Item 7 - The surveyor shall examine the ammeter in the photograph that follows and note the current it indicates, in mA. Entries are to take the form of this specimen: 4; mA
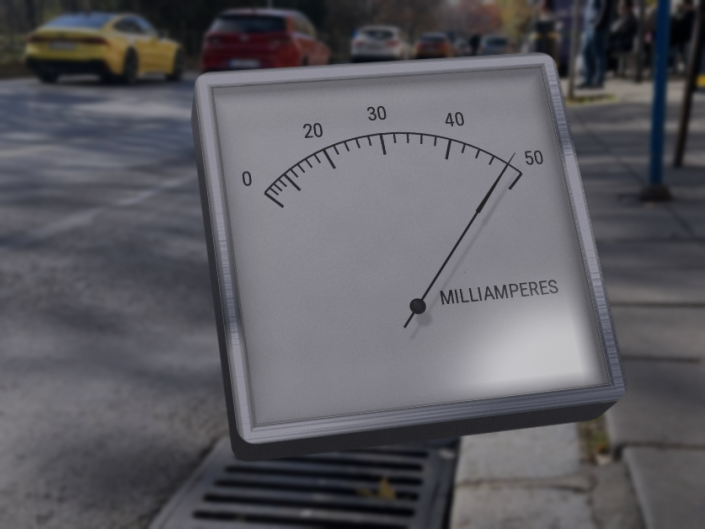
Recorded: 48; mA
